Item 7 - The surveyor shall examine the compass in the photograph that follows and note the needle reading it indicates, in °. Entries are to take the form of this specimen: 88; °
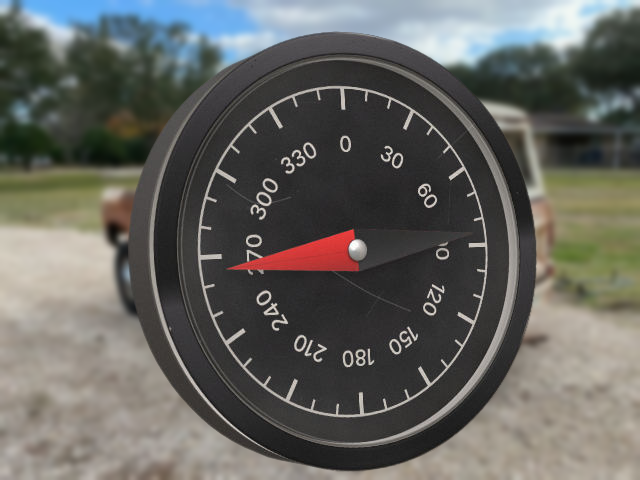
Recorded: 265; °
